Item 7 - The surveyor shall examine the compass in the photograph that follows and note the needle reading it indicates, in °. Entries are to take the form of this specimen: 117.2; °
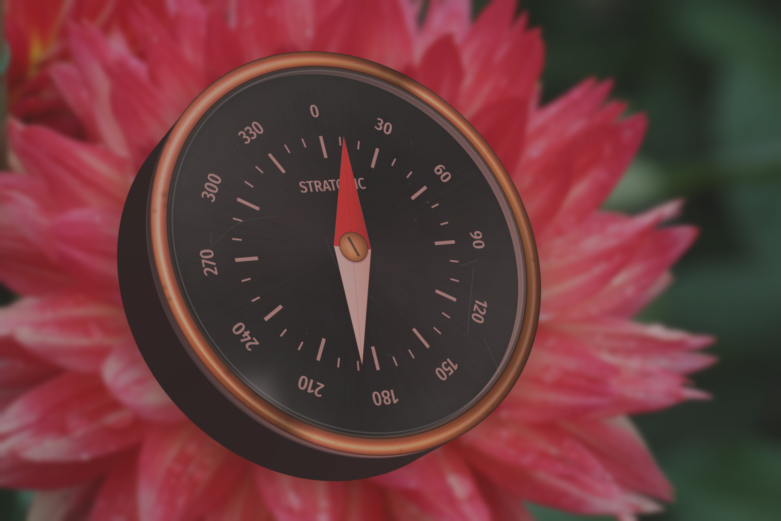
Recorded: 10; °
